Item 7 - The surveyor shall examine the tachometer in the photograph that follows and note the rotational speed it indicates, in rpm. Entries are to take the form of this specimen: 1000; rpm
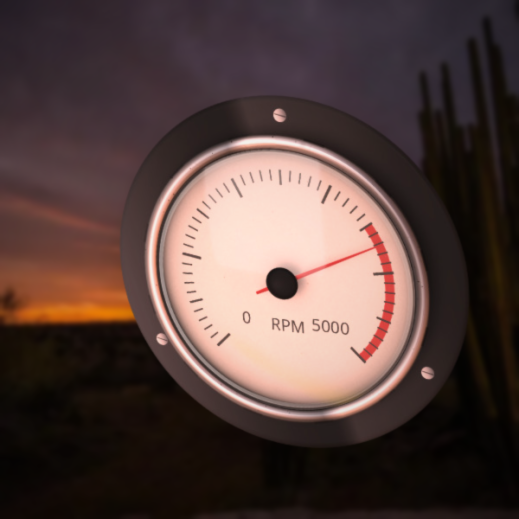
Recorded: 3700; rpm
